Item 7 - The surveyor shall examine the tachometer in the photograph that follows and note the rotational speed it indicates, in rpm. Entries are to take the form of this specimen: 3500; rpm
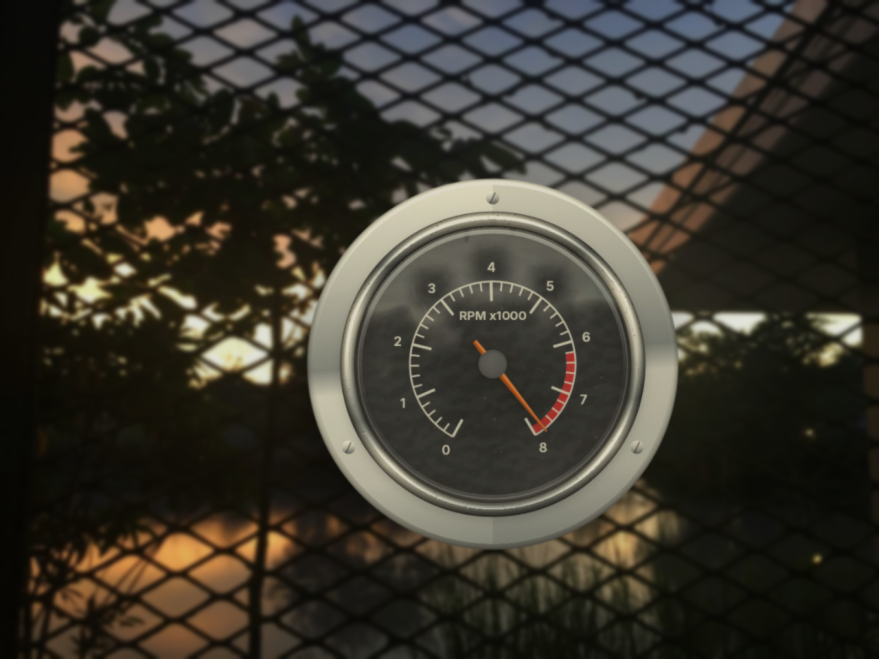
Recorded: 7800; rpm
